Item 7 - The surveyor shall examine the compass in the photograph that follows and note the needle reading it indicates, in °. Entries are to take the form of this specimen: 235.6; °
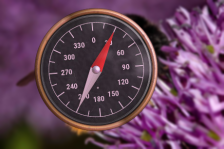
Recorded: 30; °
